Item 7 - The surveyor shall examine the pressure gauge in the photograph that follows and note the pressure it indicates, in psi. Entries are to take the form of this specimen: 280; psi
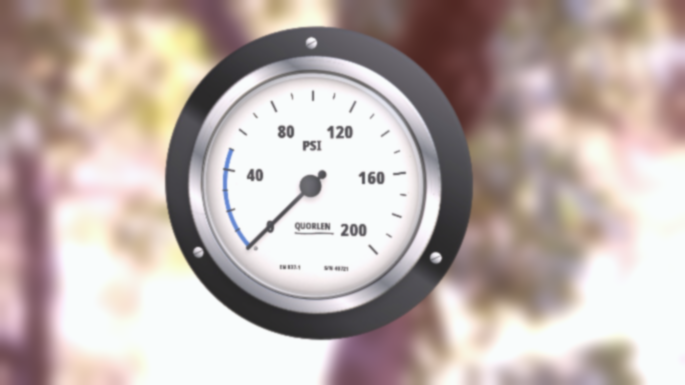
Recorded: 0; psi
